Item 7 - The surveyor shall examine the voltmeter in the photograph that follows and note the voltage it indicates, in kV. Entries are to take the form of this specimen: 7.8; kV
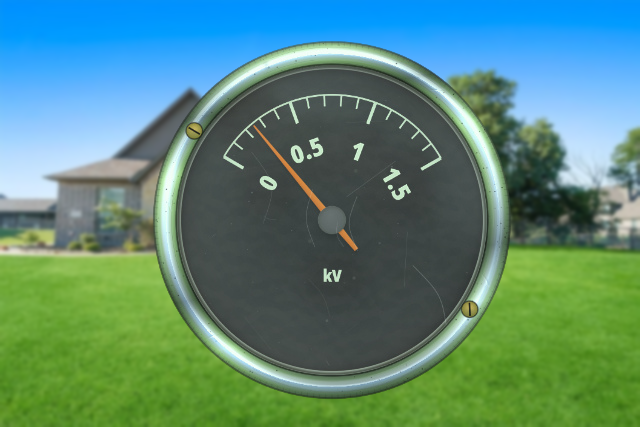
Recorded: 0.25; kV
